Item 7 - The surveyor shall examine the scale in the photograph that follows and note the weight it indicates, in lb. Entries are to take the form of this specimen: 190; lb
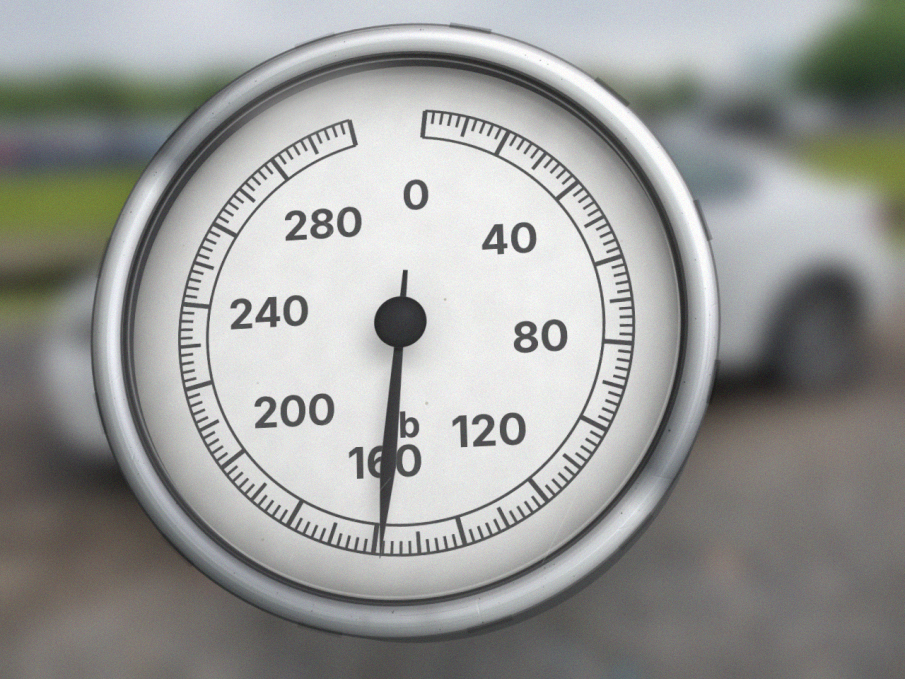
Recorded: 158; lb
